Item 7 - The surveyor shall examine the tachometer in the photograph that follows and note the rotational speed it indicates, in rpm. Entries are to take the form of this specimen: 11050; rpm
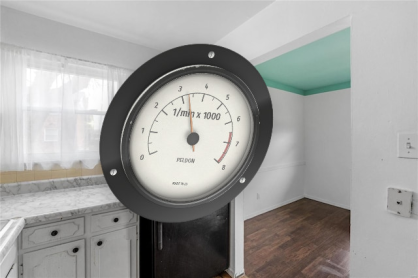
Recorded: 3250; rpm
